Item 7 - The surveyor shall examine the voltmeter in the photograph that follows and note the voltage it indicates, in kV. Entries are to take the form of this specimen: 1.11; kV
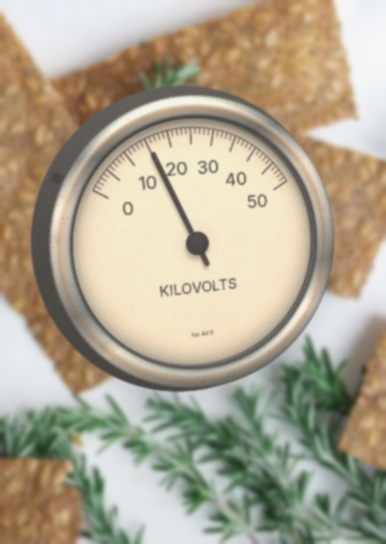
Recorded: 15; kV
